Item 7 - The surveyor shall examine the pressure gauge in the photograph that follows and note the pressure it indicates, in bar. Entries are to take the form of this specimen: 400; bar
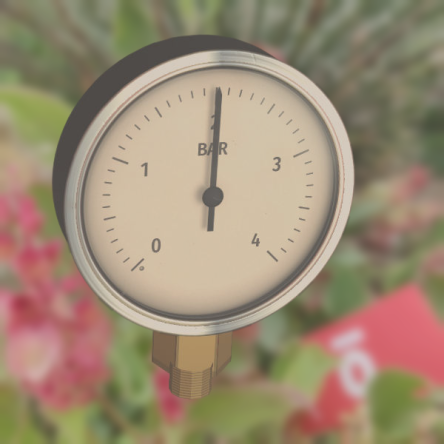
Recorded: 2; bar
